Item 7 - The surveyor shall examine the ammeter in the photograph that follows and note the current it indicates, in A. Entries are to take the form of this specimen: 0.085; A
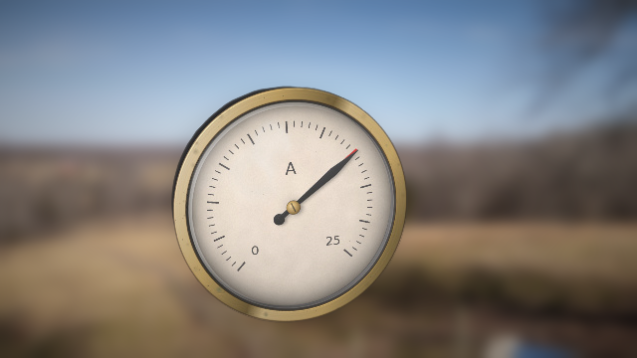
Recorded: 17.5; A
